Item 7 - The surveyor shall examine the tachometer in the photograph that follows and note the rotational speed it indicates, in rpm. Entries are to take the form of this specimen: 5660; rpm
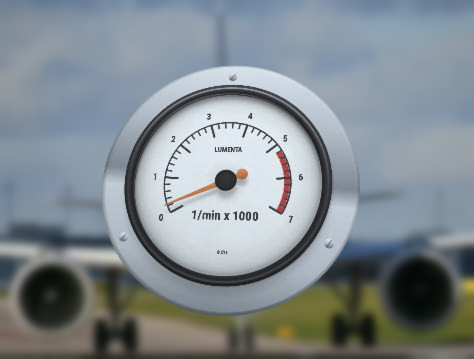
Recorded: 200; rpm
